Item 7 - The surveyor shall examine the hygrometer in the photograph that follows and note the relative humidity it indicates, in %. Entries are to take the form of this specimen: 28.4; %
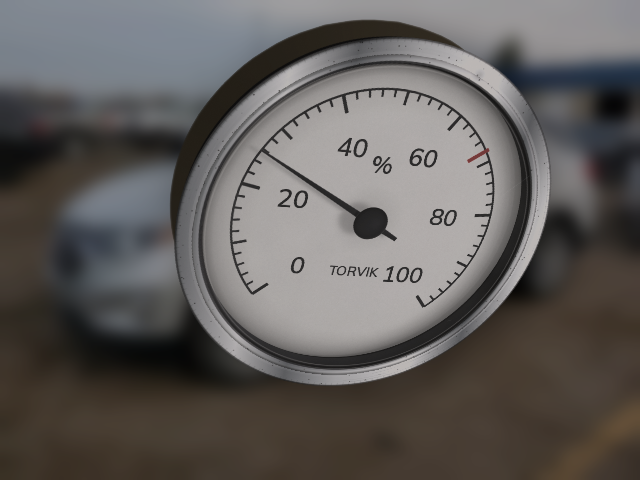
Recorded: 26; %
